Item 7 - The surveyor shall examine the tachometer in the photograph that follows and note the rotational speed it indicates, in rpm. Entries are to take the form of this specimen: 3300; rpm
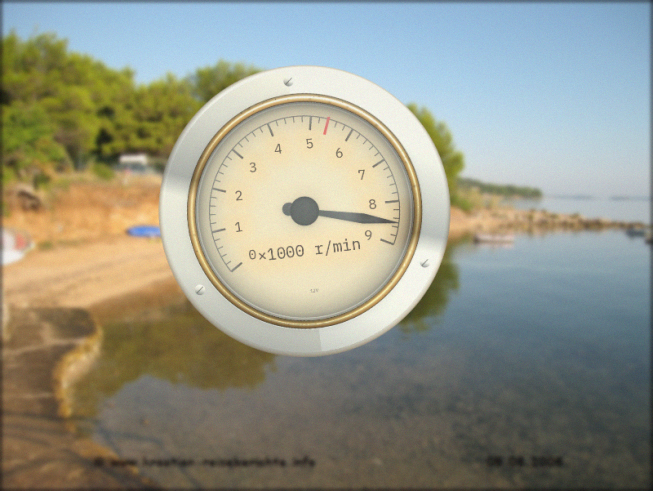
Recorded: 8500; rpm
